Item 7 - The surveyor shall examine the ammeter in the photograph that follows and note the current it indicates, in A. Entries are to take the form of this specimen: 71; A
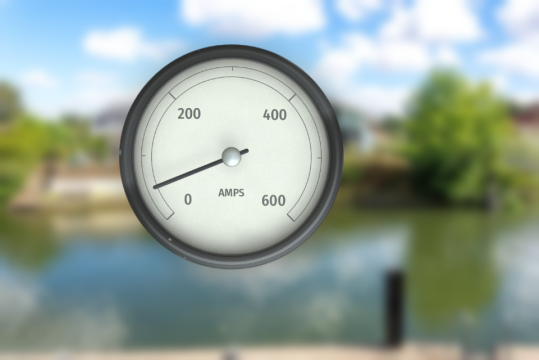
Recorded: 50; A
